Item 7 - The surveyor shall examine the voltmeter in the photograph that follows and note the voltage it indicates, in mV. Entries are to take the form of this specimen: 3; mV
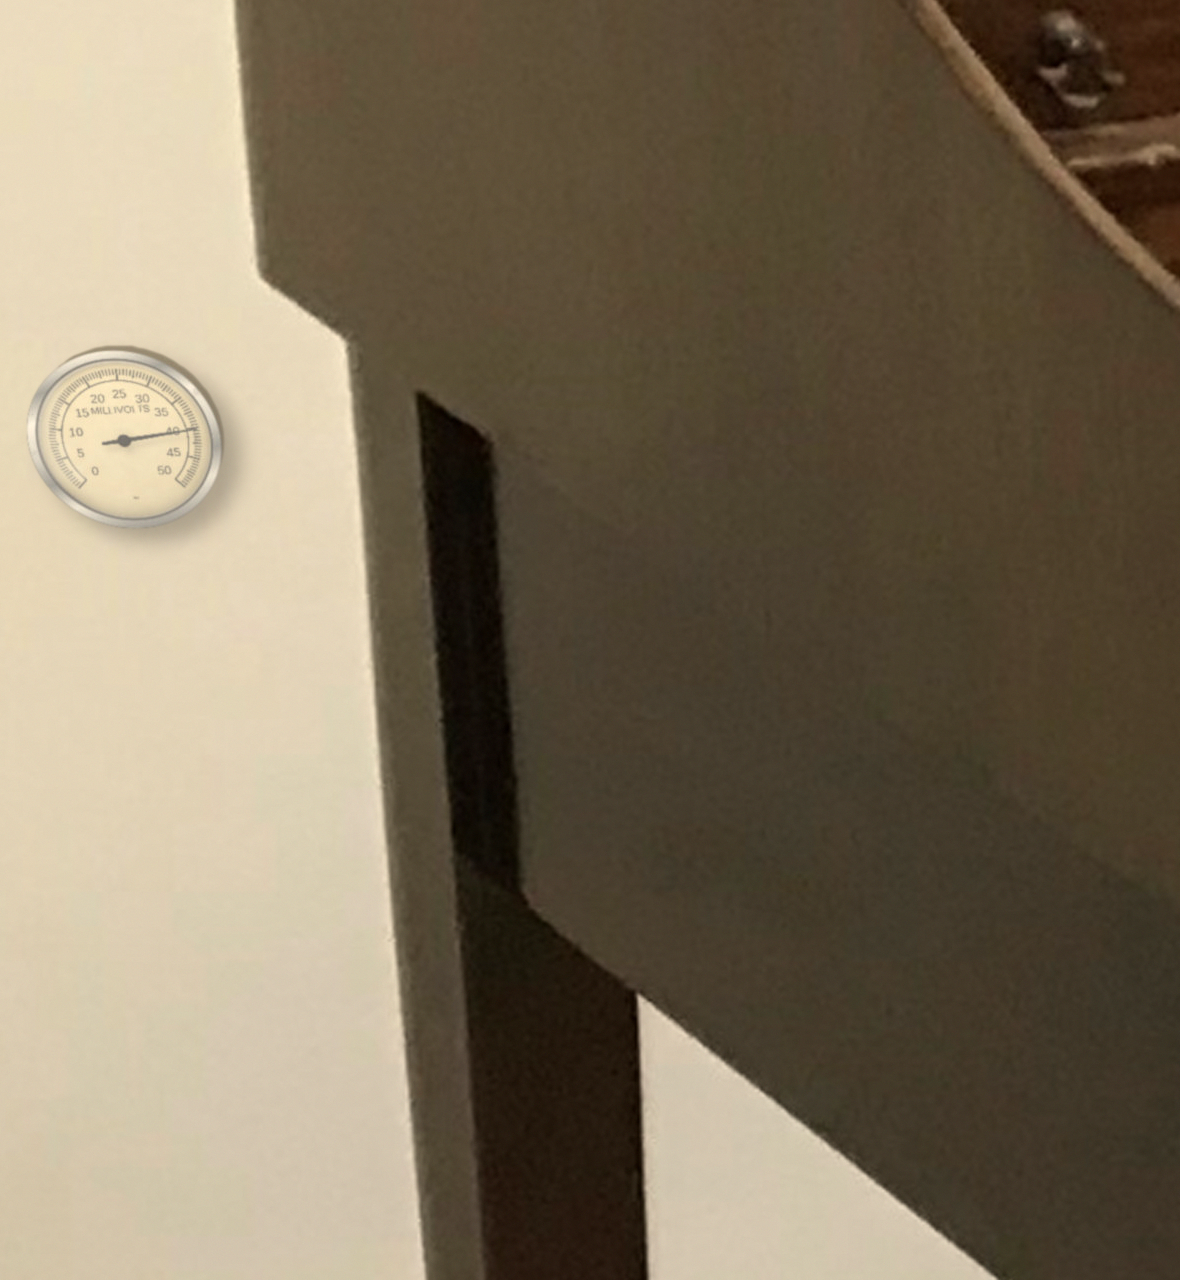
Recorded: 40; mV
